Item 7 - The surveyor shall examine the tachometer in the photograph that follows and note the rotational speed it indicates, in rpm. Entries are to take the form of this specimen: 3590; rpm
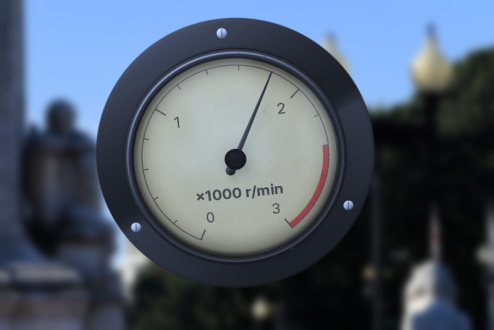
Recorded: 1800; rpm
